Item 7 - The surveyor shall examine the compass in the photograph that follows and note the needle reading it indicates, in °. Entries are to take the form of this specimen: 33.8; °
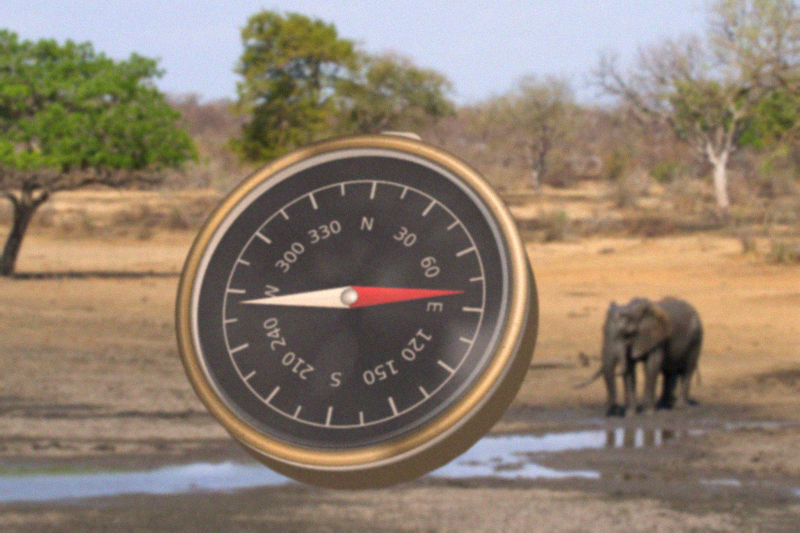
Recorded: 82.5; °
